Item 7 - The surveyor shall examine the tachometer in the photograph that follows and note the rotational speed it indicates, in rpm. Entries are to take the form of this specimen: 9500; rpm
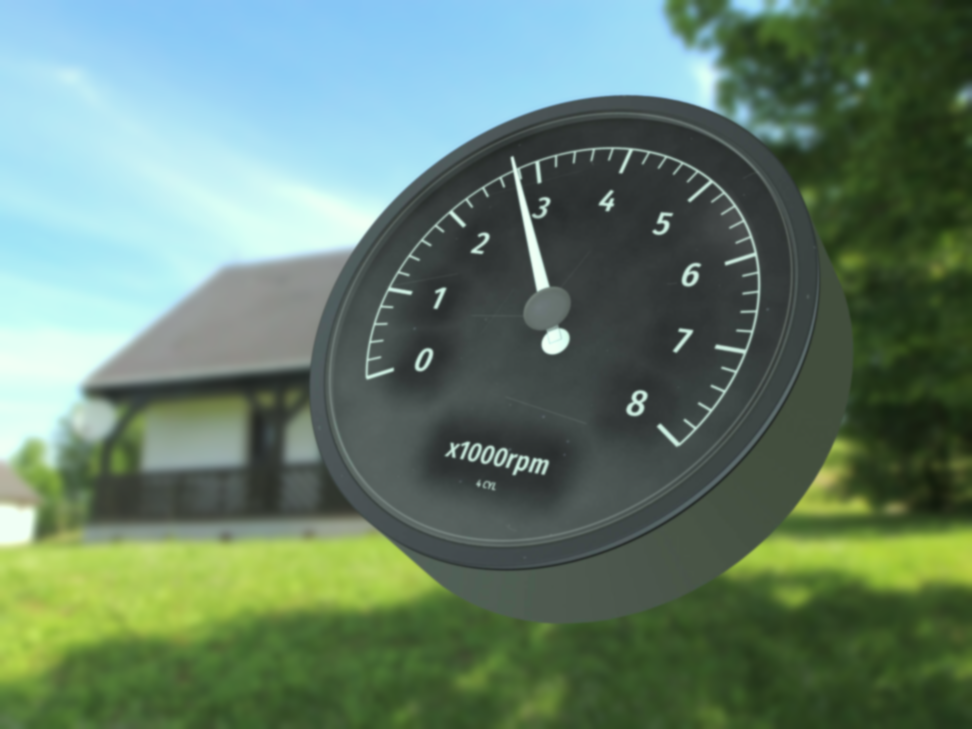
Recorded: 2800; rpm
